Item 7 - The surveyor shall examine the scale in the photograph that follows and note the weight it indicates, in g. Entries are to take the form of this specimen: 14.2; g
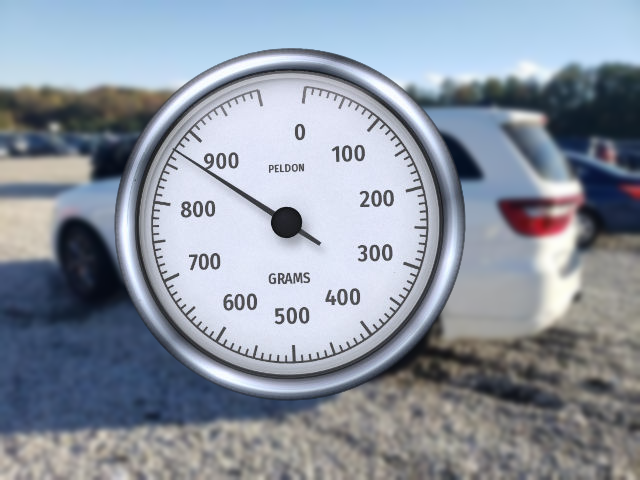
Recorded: 870; g
